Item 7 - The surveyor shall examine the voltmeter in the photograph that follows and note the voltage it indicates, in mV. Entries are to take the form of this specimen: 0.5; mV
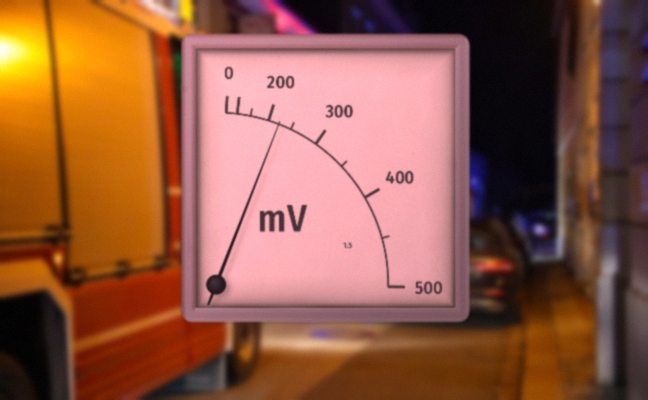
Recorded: 225; mV
